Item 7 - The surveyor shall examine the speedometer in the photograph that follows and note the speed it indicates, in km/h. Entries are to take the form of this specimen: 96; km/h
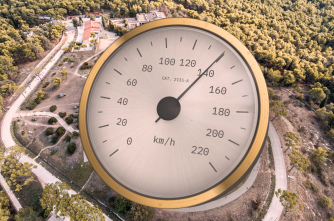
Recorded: 140; km/h
